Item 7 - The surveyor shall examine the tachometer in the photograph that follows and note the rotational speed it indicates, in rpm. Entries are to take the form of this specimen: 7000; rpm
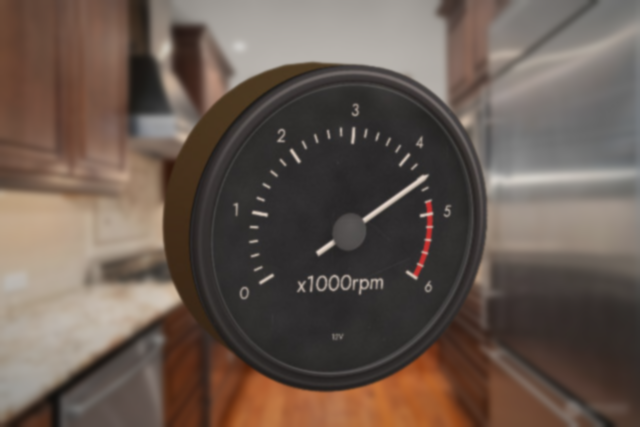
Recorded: 4400; rpm
